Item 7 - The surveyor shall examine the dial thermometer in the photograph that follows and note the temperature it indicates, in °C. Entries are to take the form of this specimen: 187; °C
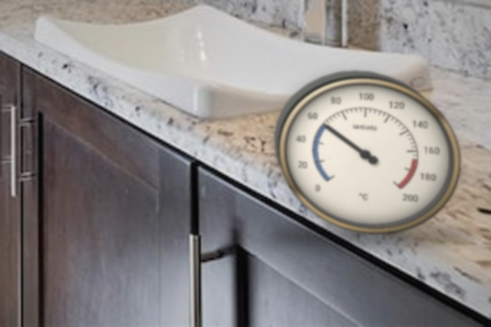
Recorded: 60; °C
